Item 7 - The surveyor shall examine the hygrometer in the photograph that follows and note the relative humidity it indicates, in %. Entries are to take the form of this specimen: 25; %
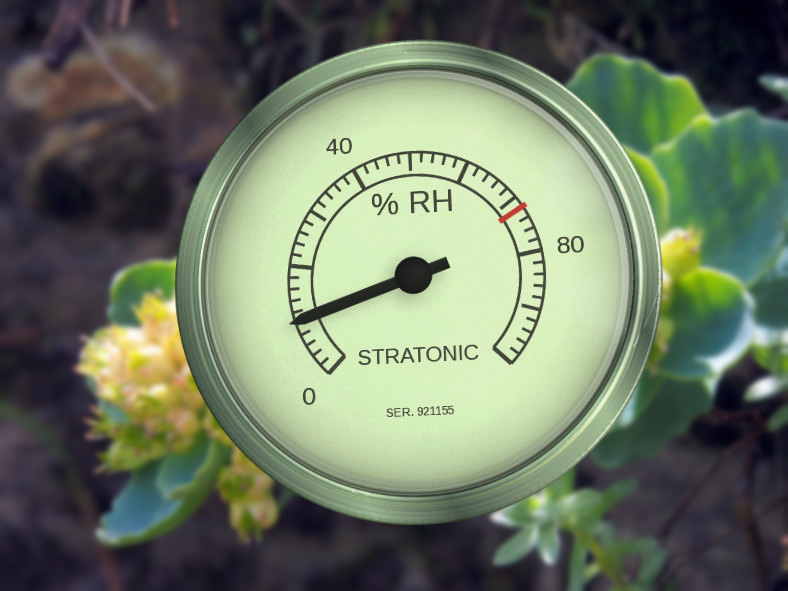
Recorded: 10; %
